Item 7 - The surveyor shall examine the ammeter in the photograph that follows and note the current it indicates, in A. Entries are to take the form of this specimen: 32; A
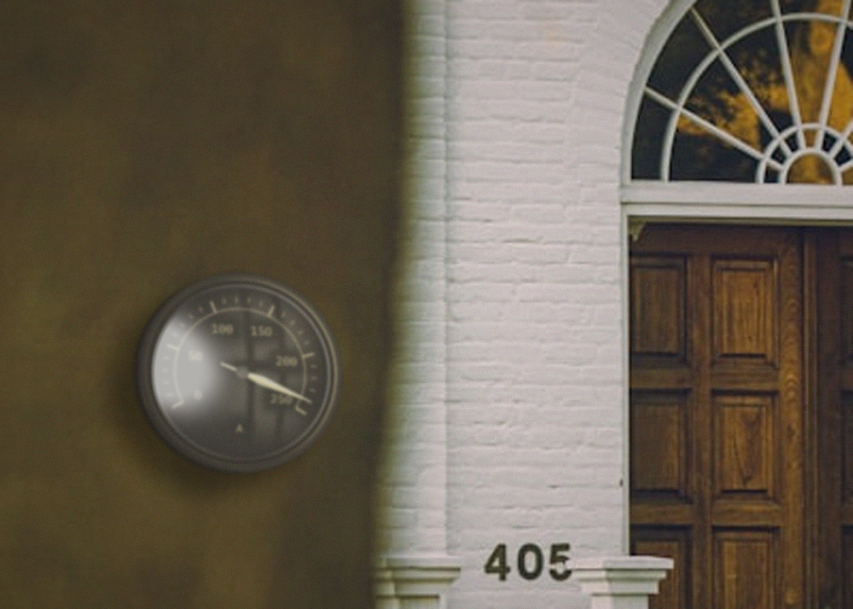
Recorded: 240; A
